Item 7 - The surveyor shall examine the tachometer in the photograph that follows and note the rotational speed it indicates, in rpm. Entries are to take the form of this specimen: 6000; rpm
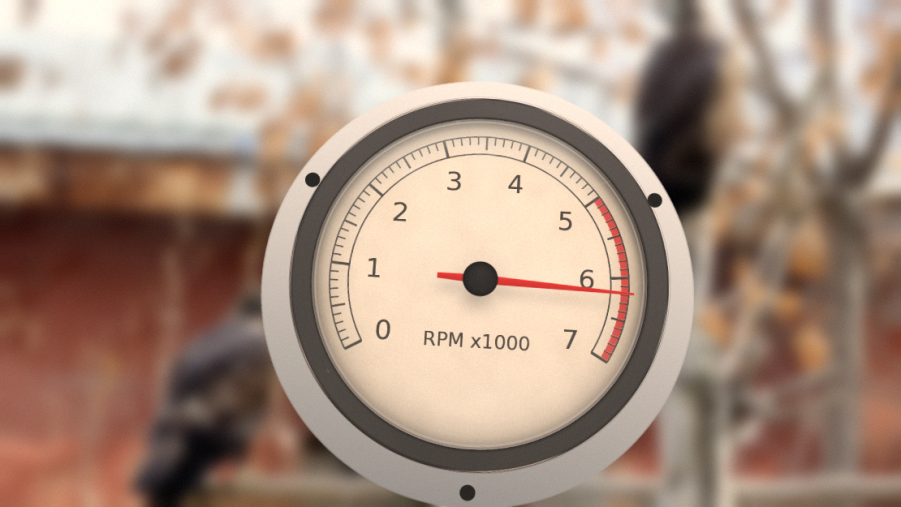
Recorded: 6200; rpm
